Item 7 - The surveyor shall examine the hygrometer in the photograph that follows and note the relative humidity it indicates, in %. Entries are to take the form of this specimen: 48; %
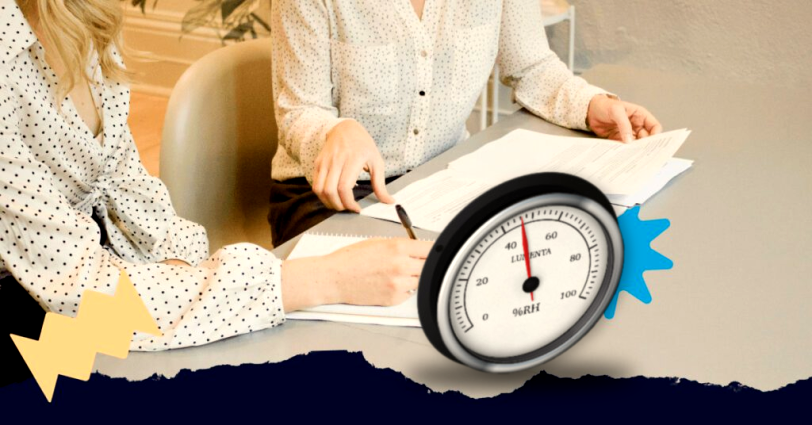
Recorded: 46; %
